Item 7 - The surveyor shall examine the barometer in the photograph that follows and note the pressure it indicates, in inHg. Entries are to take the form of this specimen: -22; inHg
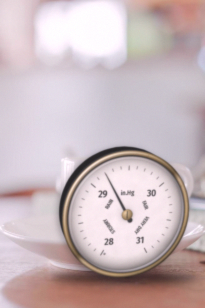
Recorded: 29.2; inHg
